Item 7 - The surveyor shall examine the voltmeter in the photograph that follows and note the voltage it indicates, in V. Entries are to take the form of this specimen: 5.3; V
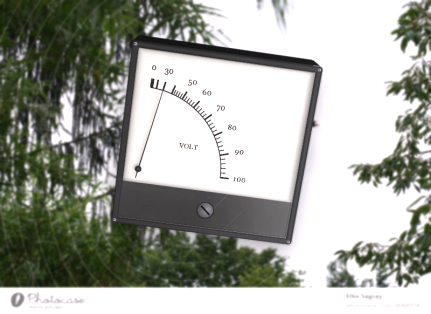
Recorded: 30; V
